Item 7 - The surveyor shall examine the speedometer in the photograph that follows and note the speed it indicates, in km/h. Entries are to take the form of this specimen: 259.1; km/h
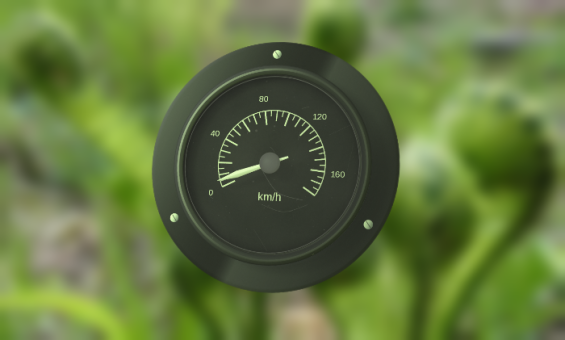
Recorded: 5; km/h
